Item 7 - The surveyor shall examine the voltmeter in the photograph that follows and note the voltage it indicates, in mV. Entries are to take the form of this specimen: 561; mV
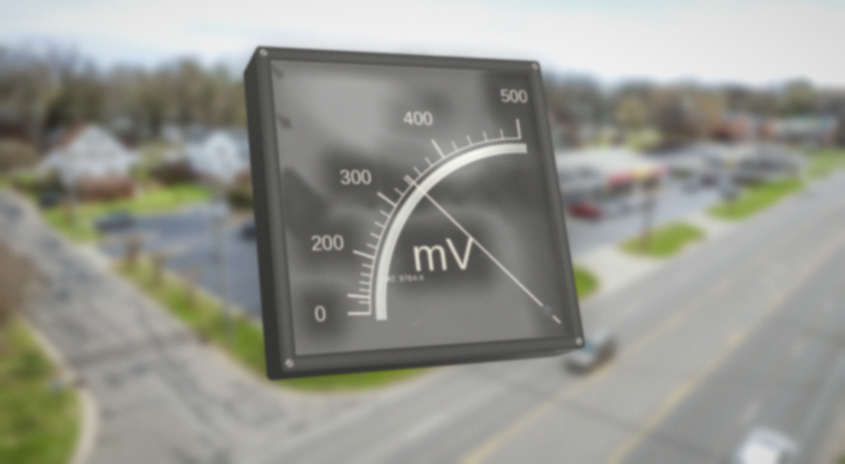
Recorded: 340; mV
